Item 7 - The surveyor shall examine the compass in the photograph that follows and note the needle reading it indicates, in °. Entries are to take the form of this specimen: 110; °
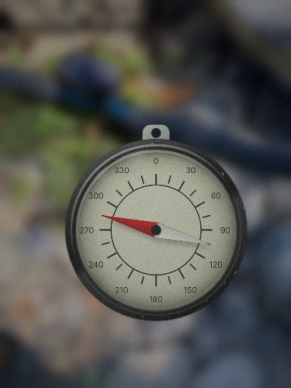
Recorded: 285; °
